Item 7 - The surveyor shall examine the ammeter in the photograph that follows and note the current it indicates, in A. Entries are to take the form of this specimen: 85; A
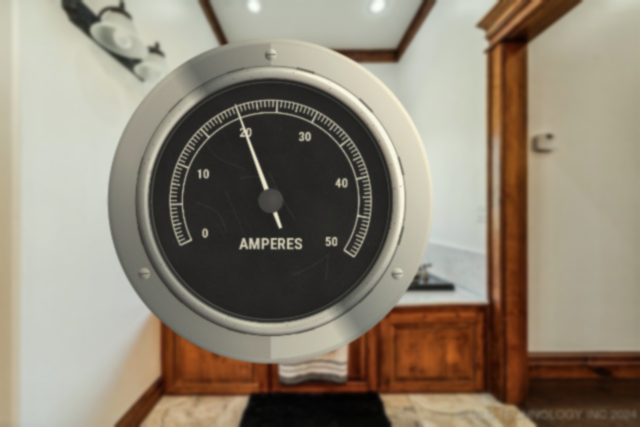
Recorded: 20; A
